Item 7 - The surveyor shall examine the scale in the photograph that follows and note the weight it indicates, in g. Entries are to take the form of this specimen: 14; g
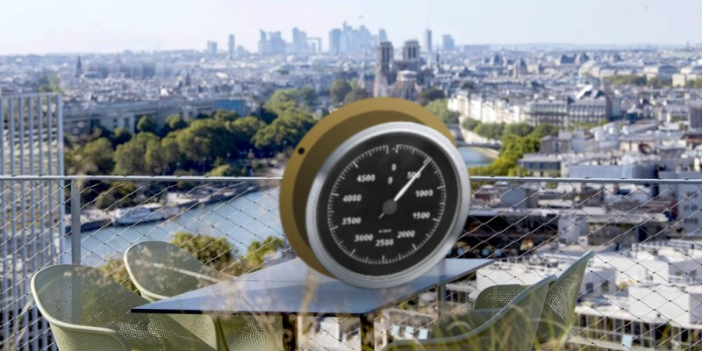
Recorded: 500; g
